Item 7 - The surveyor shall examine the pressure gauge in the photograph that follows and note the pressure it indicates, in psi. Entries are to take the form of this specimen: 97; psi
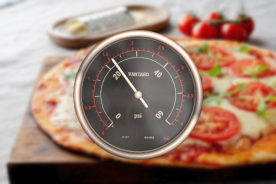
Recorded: 22.5; psi
